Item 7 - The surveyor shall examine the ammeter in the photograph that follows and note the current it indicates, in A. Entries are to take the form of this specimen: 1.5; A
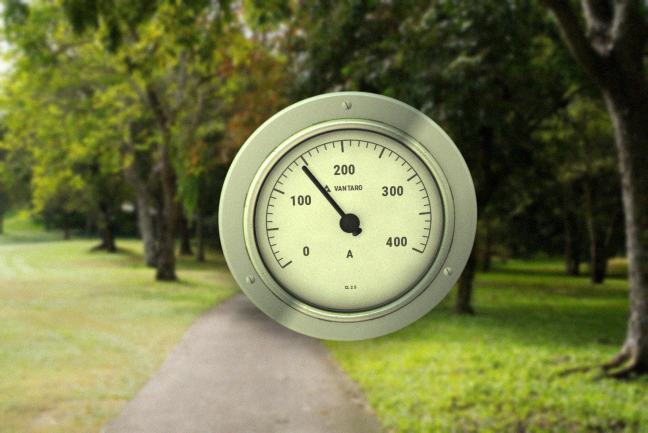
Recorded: 145; A
